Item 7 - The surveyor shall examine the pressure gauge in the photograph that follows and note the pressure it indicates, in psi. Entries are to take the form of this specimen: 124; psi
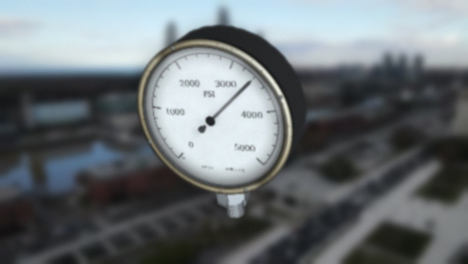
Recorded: 3400; psi
